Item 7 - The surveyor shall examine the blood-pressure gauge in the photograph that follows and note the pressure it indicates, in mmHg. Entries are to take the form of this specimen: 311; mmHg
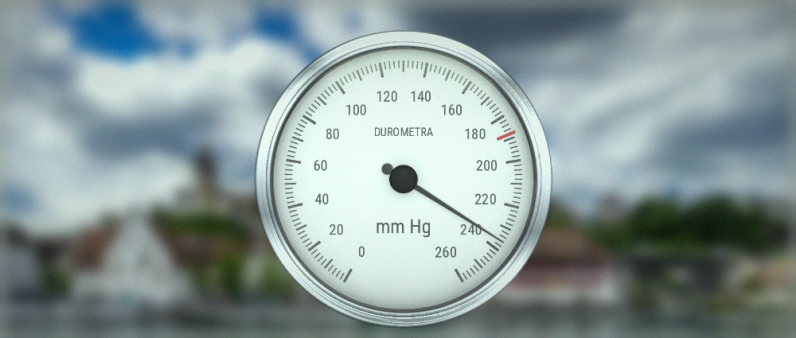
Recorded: 236; mmHg
